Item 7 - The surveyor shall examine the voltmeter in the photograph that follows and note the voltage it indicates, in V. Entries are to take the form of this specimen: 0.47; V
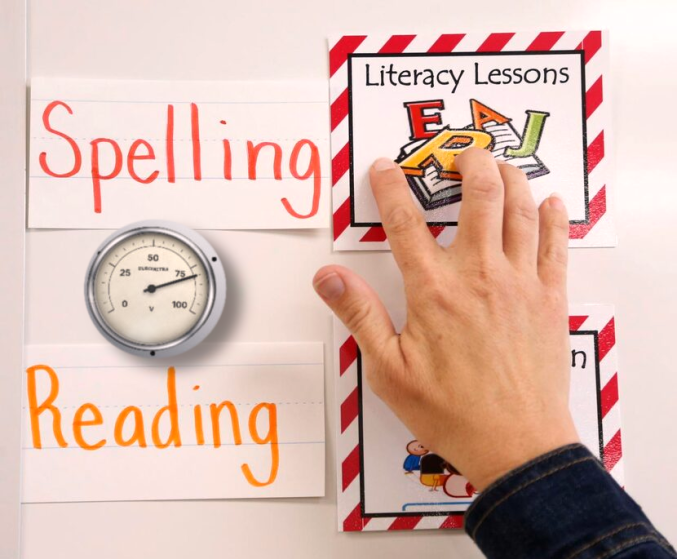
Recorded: 80; V
